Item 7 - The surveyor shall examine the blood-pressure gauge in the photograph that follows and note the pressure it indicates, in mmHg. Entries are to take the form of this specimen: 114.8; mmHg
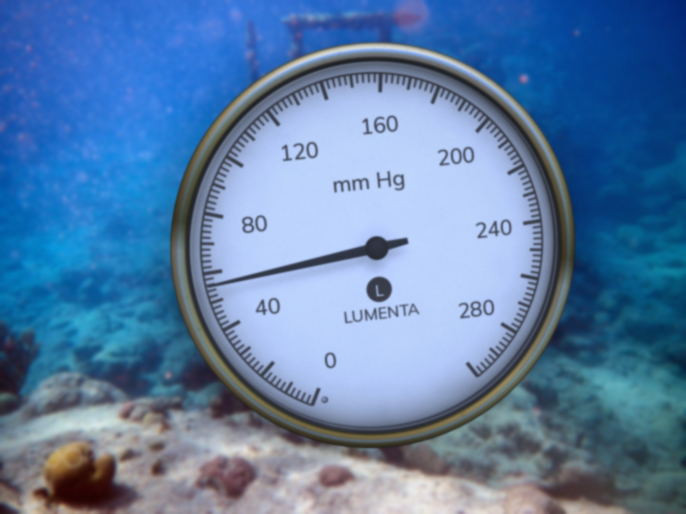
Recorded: 56; mmHg
